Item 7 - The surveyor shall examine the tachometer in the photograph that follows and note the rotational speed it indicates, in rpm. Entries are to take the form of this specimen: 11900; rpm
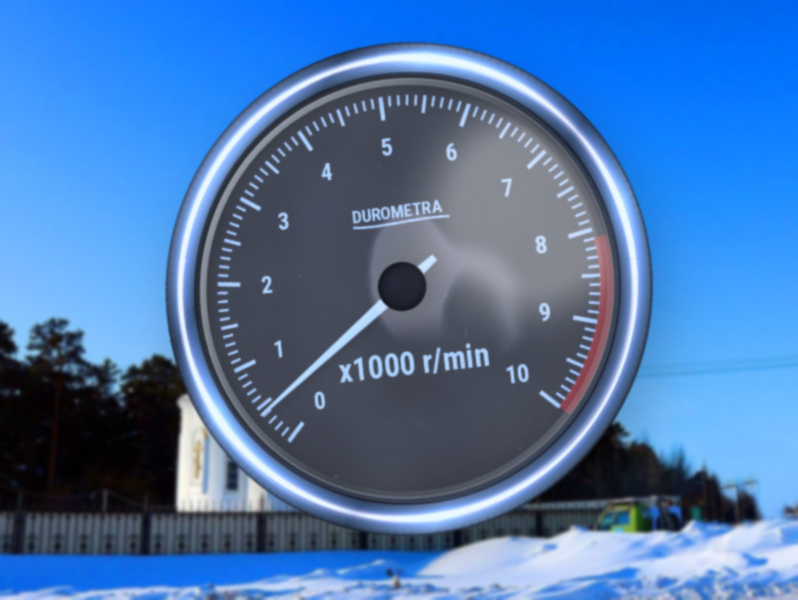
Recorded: 400; rpm
